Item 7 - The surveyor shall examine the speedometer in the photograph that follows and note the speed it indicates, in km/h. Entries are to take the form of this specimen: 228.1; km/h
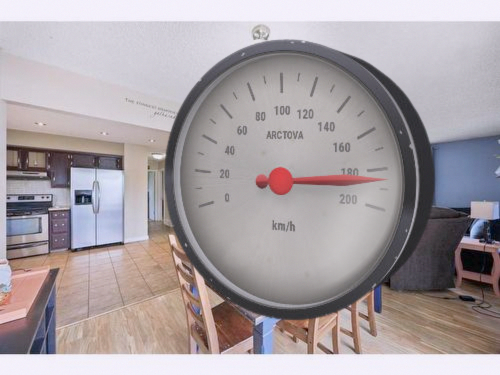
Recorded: 185; km/h
